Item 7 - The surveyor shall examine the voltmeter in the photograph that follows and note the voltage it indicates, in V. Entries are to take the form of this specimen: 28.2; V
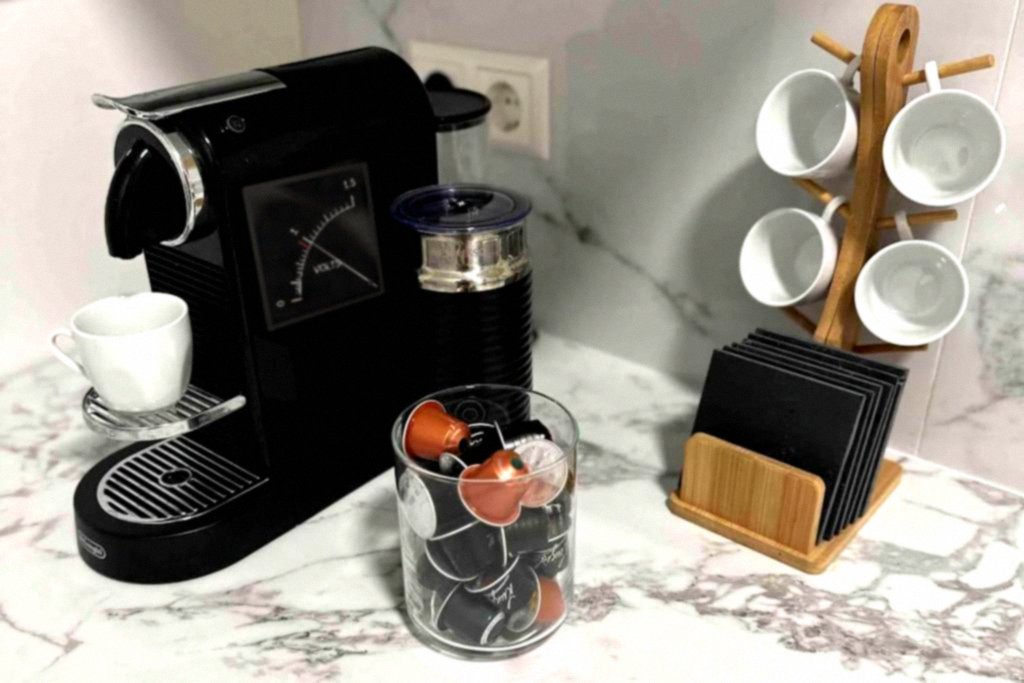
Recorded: 1; V
